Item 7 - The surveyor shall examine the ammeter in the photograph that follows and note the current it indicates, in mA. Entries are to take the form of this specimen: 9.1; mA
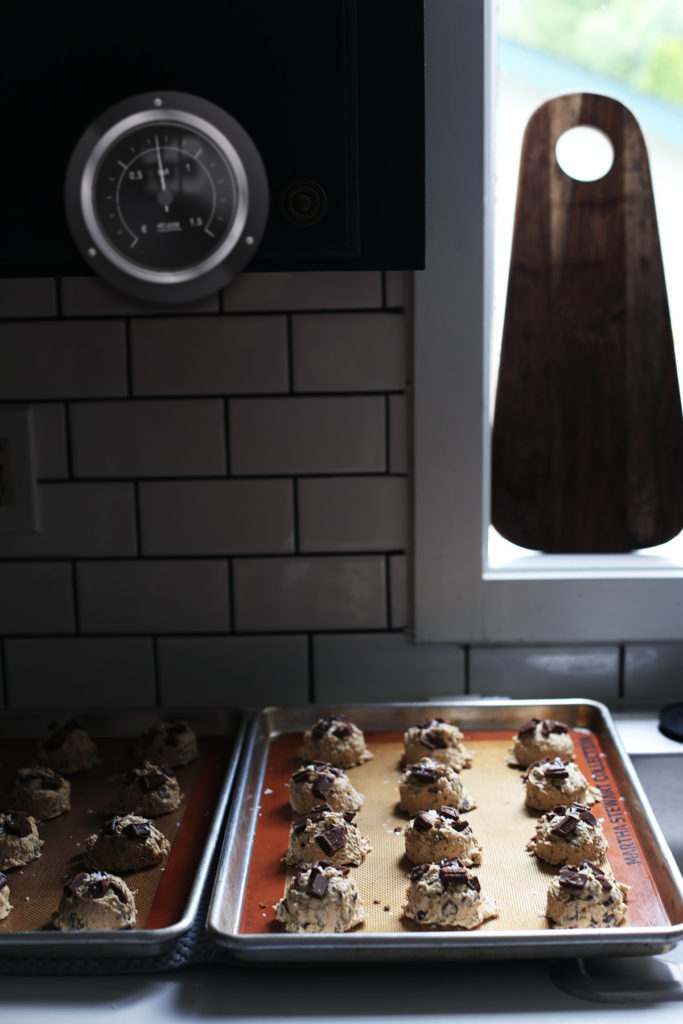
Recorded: 0.75; mA
